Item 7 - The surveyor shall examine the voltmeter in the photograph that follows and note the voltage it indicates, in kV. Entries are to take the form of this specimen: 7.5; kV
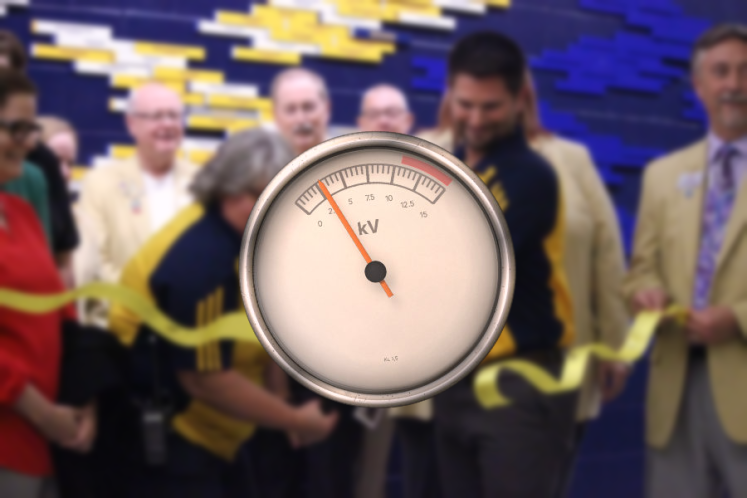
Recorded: 3; kV
